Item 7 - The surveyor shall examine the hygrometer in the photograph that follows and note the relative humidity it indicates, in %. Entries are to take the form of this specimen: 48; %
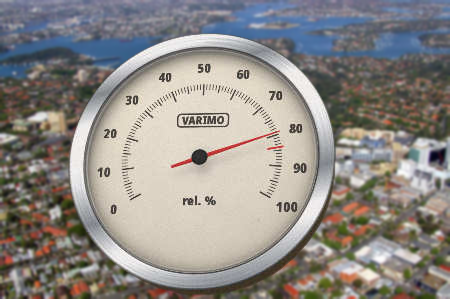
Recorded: 80; %
